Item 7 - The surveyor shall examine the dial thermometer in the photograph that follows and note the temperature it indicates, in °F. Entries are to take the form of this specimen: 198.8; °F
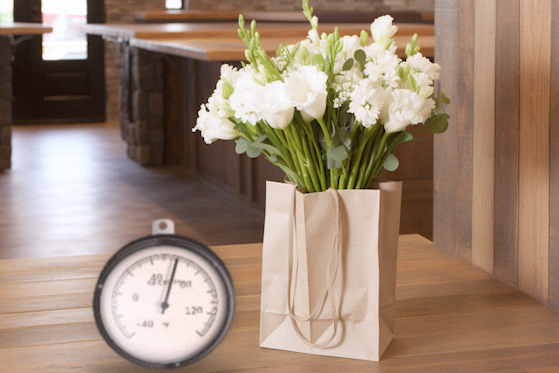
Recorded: 60; °F
